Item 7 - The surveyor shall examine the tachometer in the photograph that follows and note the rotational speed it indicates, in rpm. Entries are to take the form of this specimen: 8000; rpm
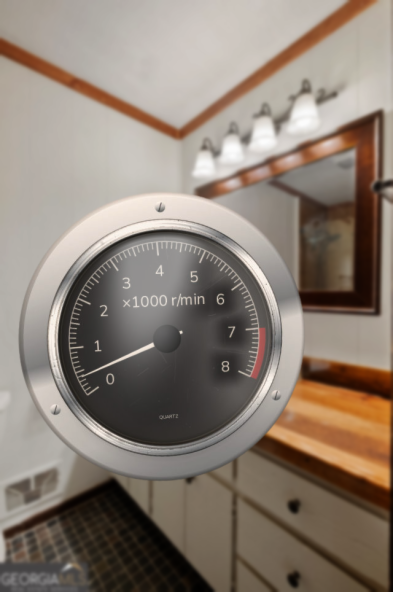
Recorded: 400; rpm
